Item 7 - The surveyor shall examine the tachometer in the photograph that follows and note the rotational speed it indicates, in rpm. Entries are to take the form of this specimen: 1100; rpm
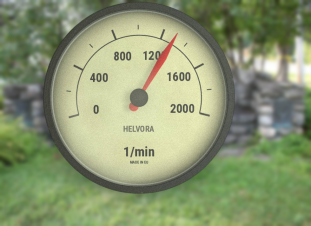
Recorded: 1300; rpm
